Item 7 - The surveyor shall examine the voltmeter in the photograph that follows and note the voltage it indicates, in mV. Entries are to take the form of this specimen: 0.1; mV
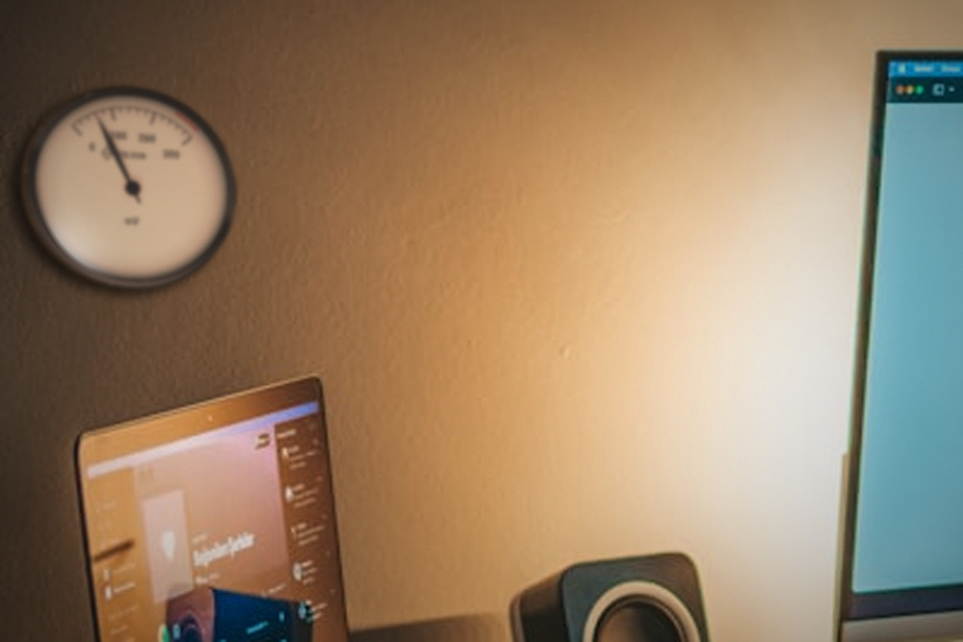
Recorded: 60; mV
